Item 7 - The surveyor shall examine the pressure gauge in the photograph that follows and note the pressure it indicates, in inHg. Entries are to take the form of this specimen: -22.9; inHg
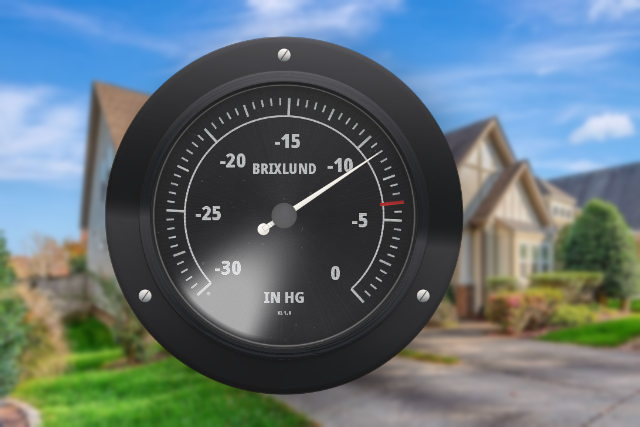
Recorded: -9; inHg
